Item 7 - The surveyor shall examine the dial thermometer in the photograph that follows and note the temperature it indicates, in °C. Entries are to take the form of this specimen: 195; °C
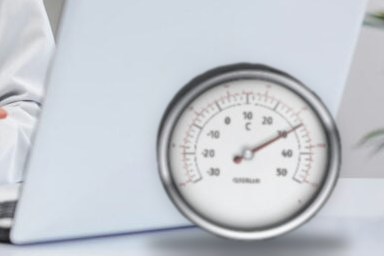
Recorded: 30; °C
